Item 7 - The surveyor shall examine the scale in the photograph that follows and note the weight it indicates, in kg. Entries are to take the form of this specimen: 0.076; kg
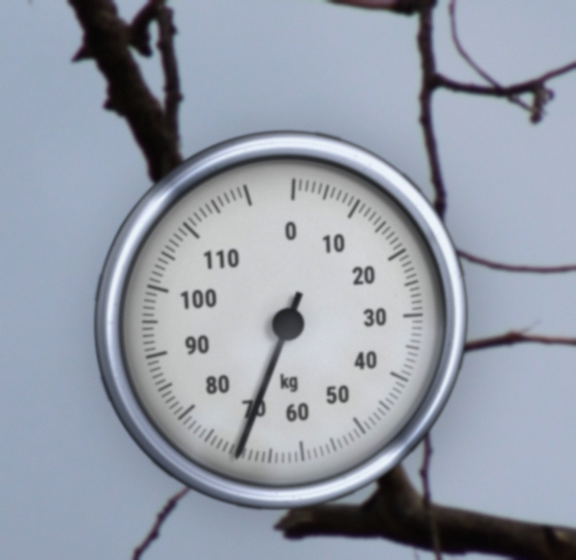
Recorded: 70; kg
